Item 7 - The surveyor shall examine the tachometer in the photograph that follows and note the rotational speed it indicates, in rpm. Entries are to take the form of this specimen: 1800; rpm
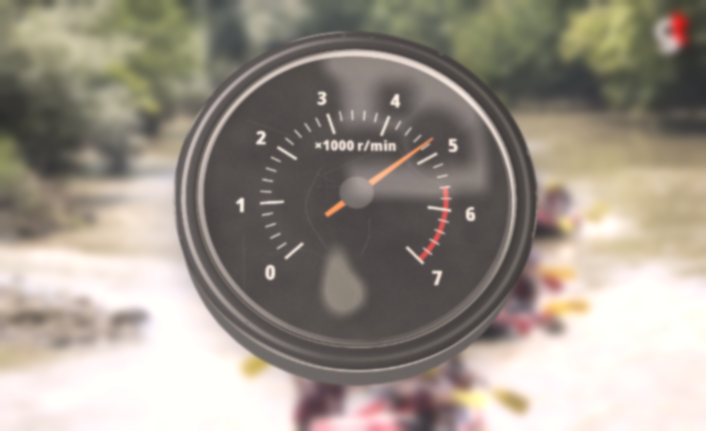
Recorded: 4800; rpm
